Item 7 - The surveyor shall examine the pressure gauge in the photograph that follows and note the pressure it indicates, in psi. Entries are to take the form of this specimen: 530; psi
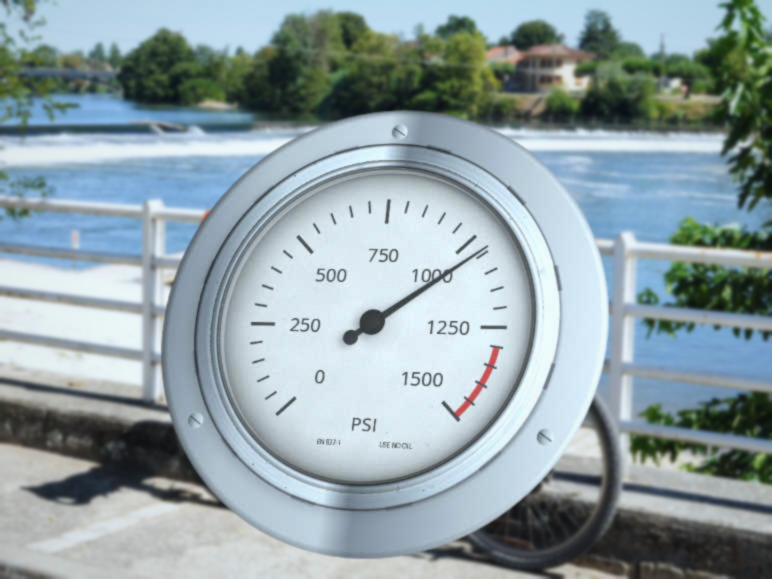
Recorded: 1050; psi
